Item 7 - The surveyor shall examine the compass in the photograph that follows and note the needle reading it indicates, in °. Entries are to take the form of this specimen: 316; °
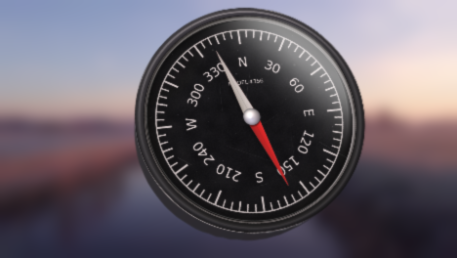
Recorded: 160; °
